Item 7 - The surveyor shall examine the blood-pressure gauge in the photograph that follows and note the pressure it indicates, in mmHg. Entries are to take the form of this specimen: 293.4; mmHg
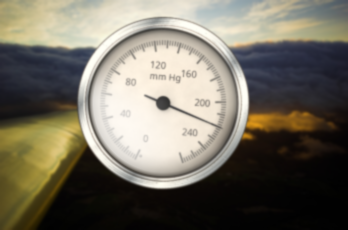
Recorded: 220; mmHg
